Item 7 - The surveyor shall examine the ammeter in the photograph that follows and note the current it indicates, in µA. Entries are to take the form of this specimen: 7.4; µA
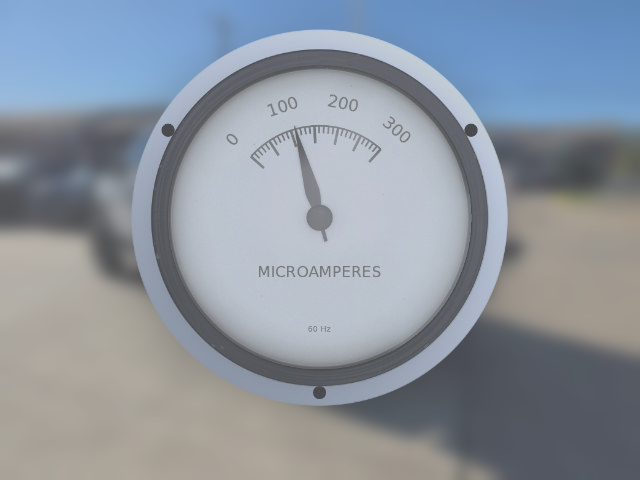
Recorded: 110; µA
